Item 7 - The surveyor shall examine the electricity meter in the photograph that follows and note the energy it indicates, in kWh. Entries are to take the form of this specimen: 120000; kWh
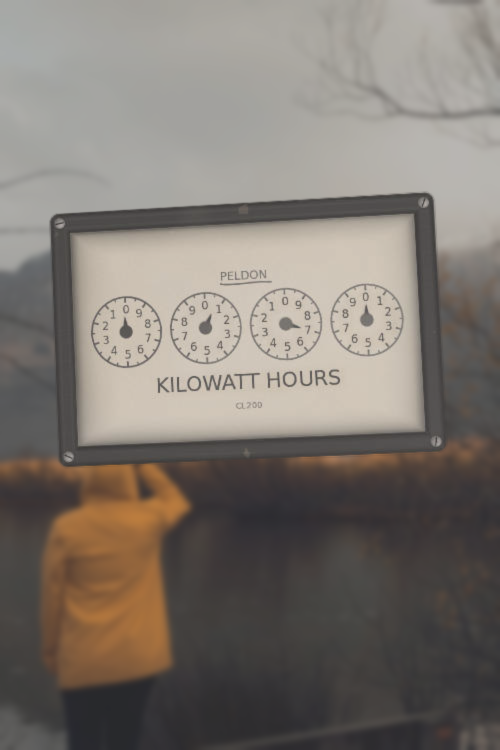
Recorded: 70; kWh
